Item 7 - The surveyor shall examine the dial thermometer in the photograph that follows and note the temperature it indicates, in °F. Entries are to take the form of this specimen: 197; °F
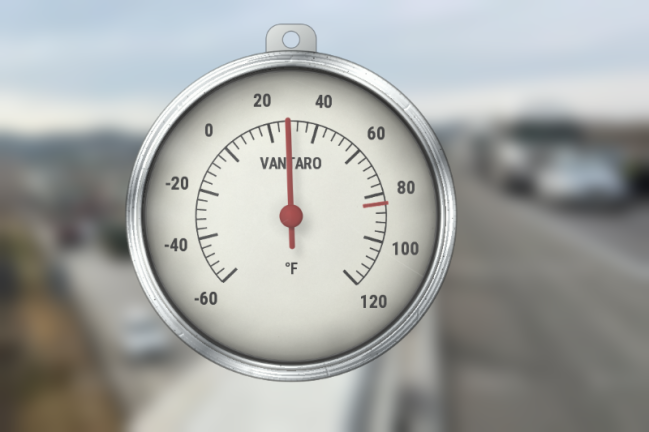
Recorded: 28; °F
